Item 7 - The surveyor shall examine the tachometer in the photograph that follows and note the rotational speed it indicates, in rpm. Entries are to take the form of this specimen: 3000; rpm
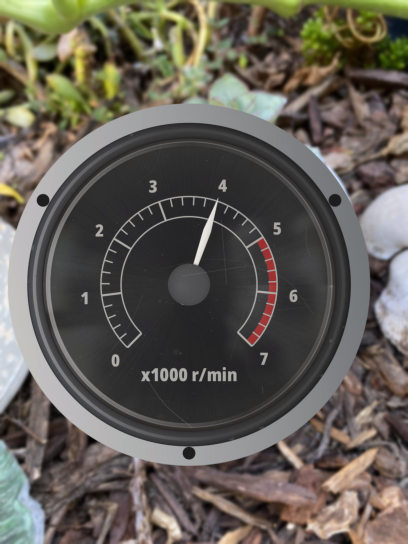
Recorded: 4000; rpm
